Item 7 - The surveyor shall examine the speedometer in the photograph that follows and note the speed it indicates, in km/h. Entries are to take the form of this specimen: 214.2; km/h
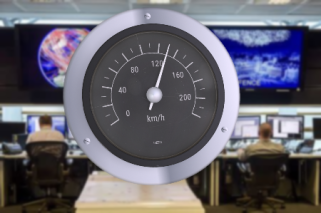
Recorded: 130; km/h
